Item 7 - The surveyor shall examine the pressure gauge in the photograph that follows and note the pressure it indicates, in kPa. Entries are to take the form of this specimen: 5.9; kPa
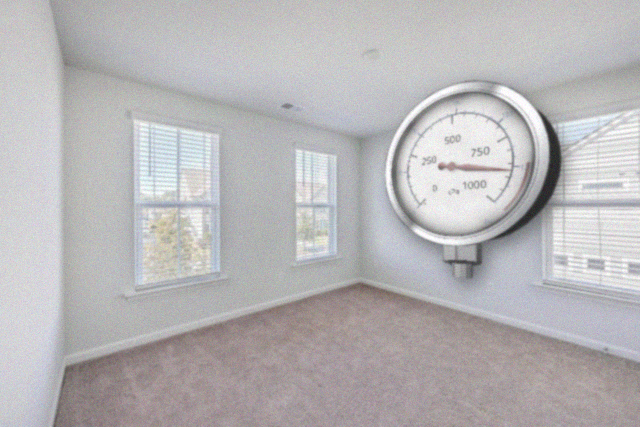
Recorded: 875; kPa
